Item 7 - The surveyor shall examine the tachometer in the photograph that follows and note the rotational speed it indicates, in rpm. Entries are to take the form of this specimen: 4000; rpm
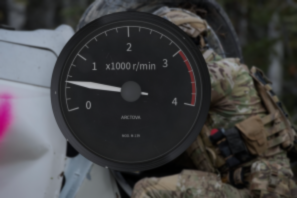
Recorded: 500; rpm
